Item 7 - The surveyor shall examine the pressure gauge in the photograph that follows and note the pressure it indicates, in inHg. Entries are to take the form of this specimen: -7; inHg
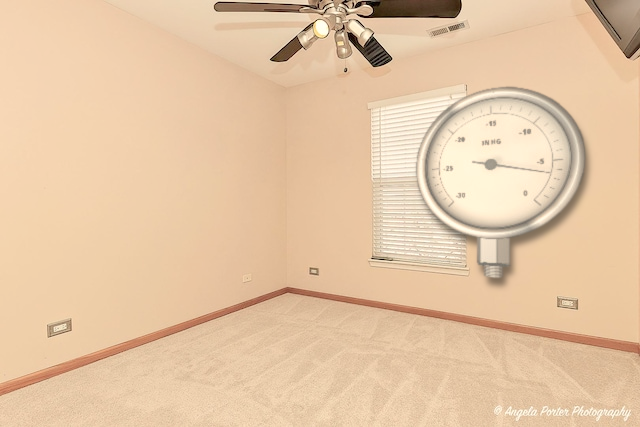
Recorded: -3.5; inHg
